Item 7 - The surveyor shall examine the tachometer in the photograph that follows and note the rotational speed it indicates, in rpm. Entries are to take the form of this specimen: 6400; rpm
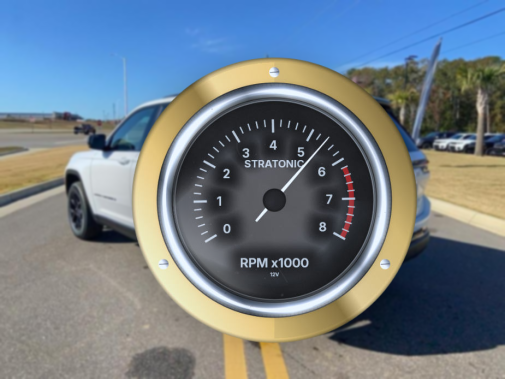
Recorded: 5400; rpm
